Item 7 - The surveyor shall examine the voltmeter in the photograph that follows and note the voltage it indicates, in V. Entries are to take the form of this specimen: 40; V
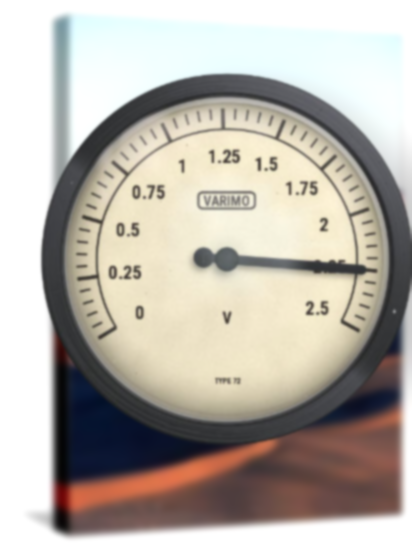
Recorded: 2.25; V
